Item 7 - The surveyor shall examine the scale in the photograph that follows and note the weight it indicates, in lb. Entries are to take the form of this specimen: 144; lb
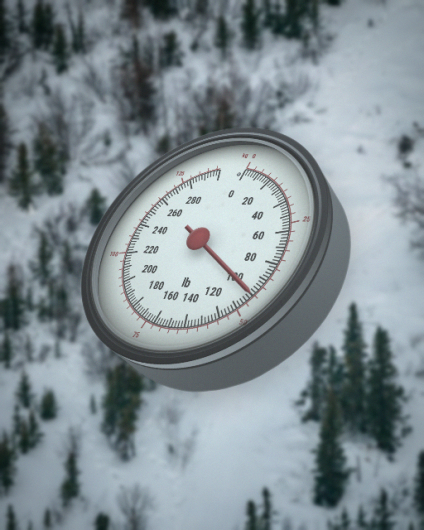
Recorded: 100; lb
